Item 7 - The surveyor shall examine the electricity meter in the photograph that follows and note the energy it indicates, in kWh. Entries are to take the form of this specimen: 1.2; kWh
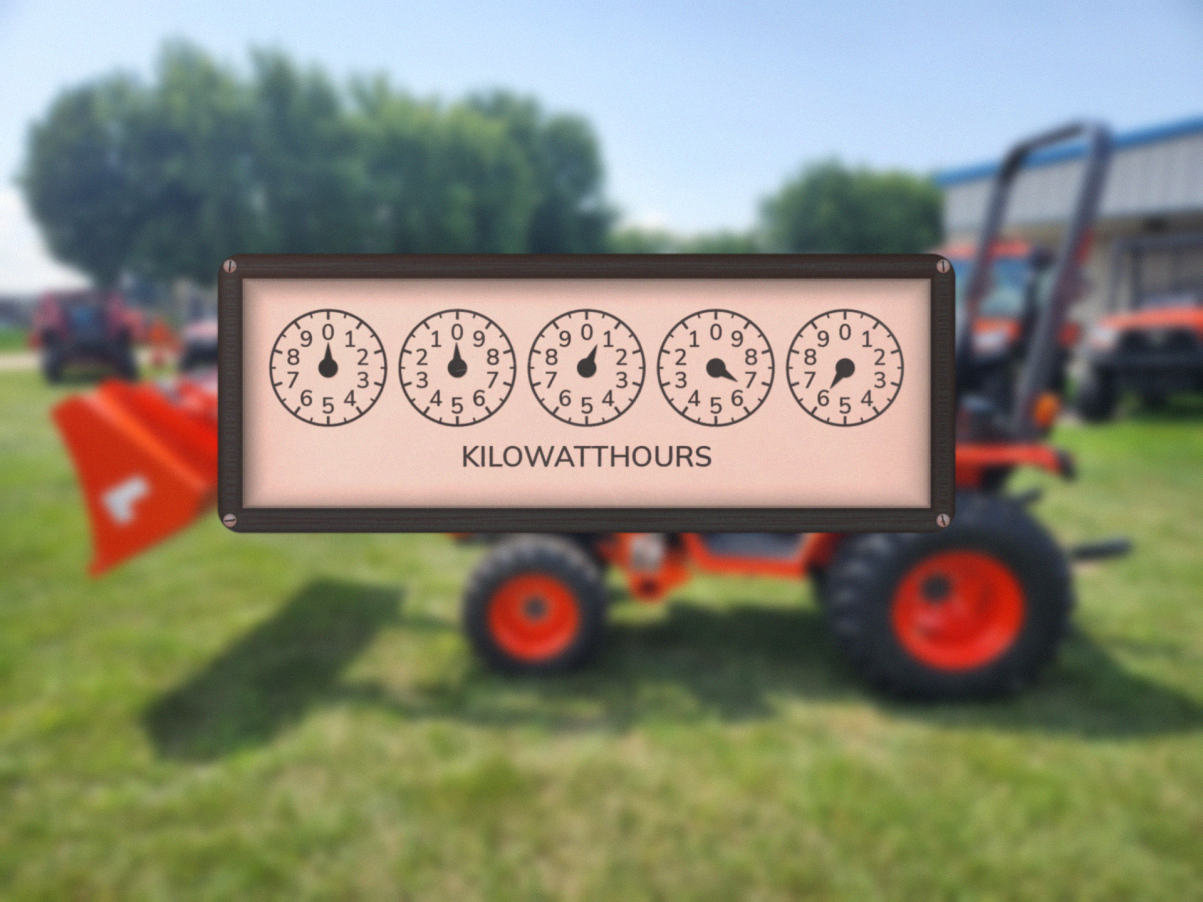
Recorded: 66; kWh
